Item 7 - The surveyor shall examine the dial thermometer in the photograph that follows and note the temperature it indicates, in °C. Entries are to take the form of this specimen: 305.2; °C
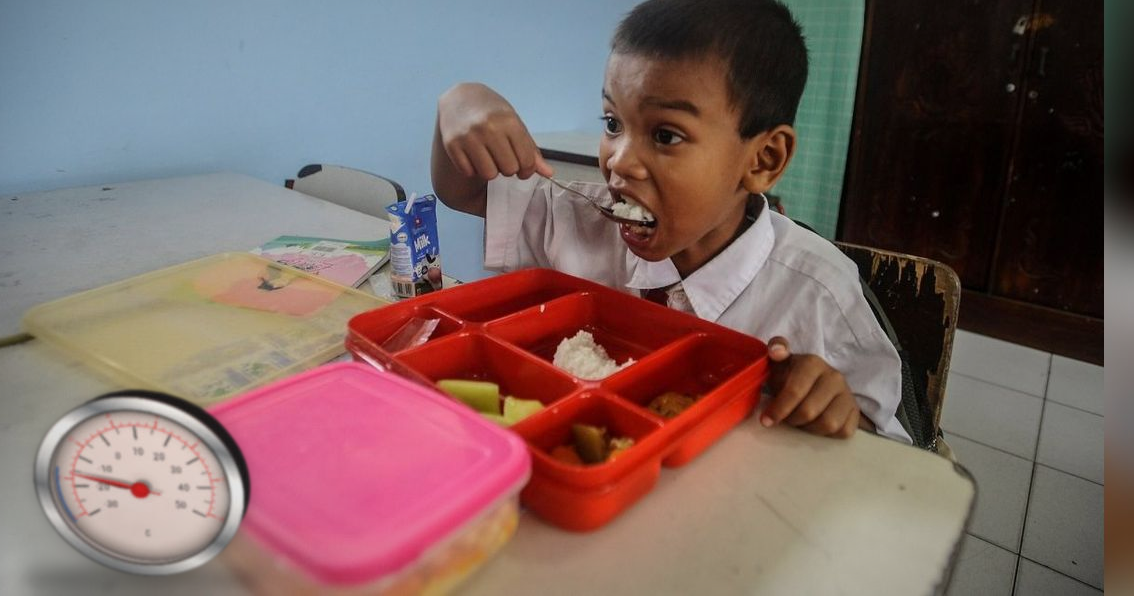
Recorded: -15; °C
